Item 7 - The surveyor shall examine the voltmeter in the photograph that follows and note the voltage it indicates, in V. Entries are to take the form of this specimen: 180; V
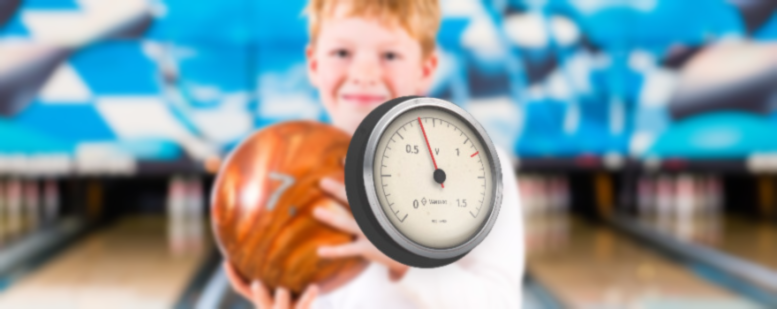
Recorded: 0.65; V
